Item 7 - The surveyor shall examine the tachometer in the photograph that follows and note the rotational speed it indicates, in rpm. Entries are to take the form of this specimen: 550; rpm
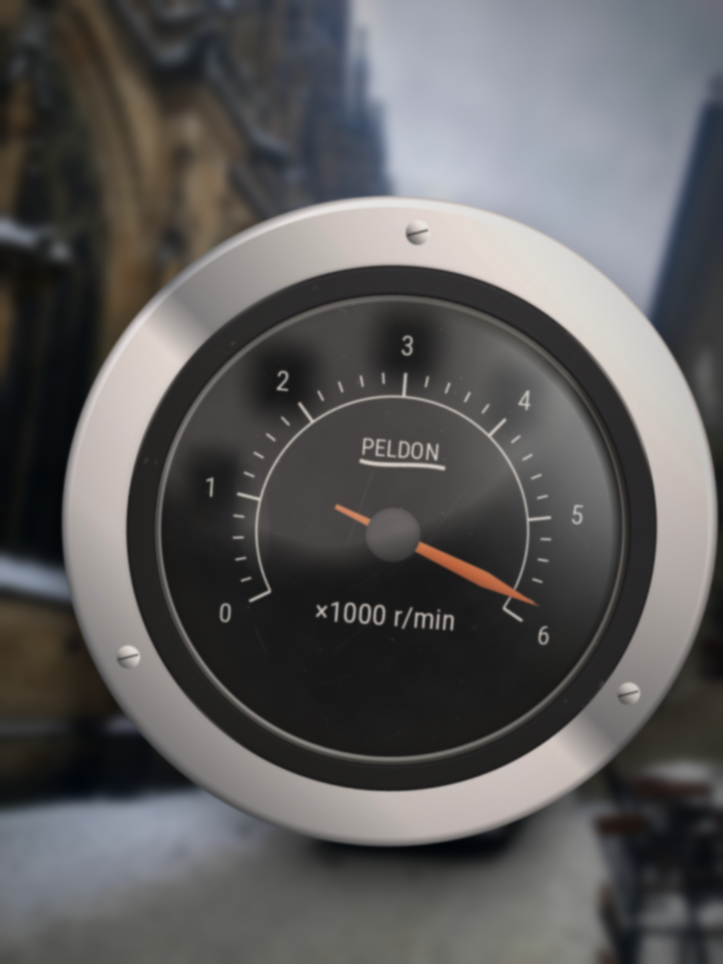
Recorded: 5800; rpm
